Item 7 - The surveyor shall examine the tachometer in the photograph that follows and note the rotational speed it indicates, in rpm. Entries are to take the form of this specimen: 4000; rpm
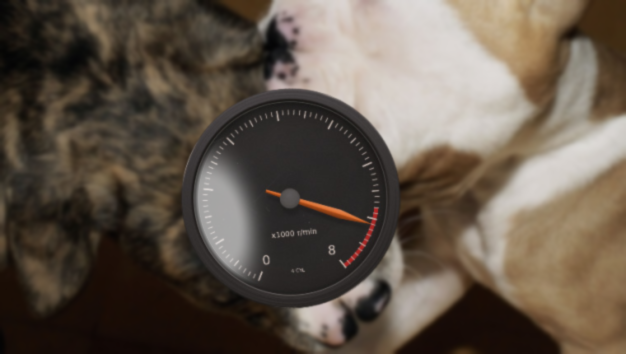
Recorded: 7100; rpm
